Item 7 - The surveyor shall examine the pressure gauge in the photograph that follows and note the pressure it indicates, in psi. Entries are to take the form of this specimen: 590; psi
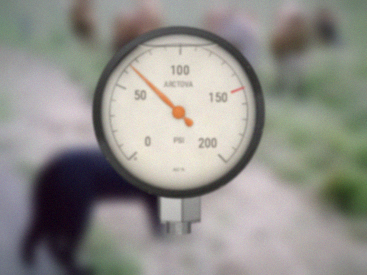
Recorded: 65; psi
